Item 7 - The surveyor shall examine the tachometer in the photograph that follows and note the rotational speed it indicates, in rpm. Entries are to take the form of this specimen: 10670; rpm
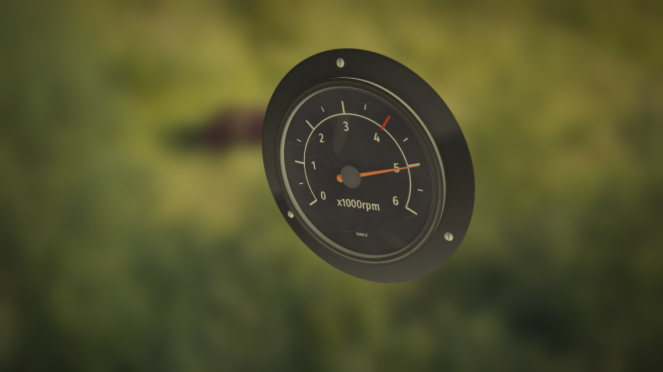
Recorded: 5000; rpm
